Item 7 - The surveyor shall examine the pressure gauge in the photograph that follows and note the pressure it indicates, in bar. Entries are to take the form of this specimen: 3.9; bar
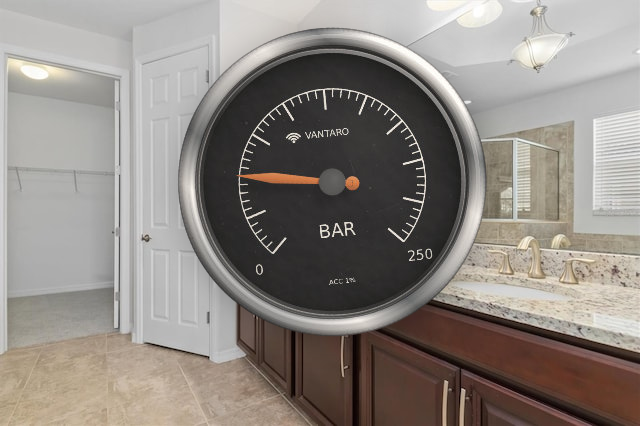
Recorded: 50; bar
